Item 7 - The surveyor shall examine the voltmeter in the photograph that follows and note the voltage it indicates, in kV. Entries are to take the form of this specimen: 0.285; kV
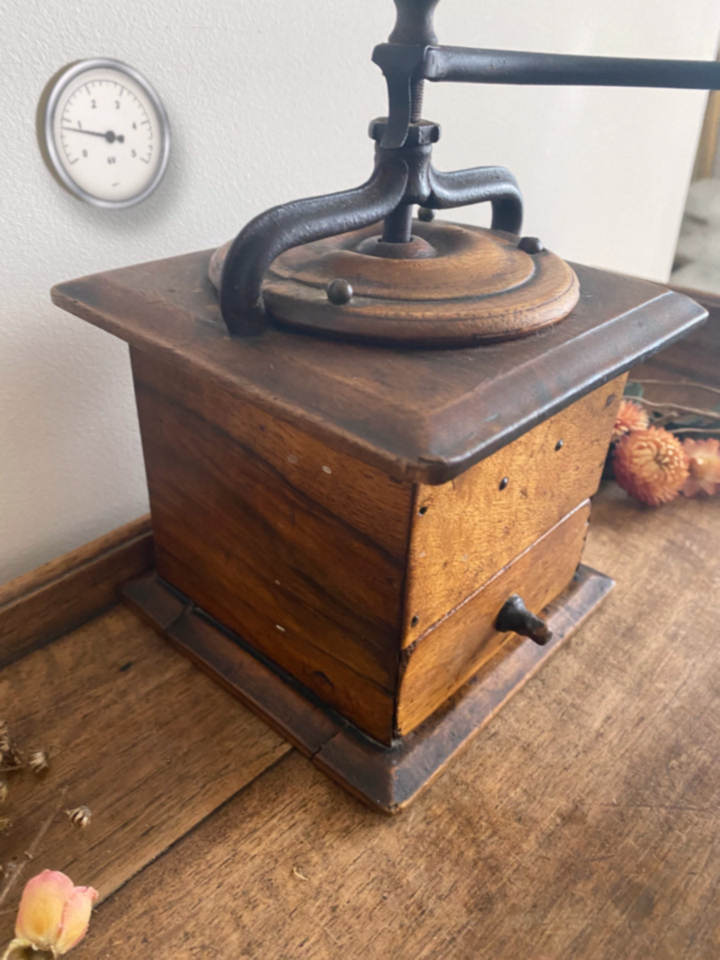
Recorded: 0.8; kV
